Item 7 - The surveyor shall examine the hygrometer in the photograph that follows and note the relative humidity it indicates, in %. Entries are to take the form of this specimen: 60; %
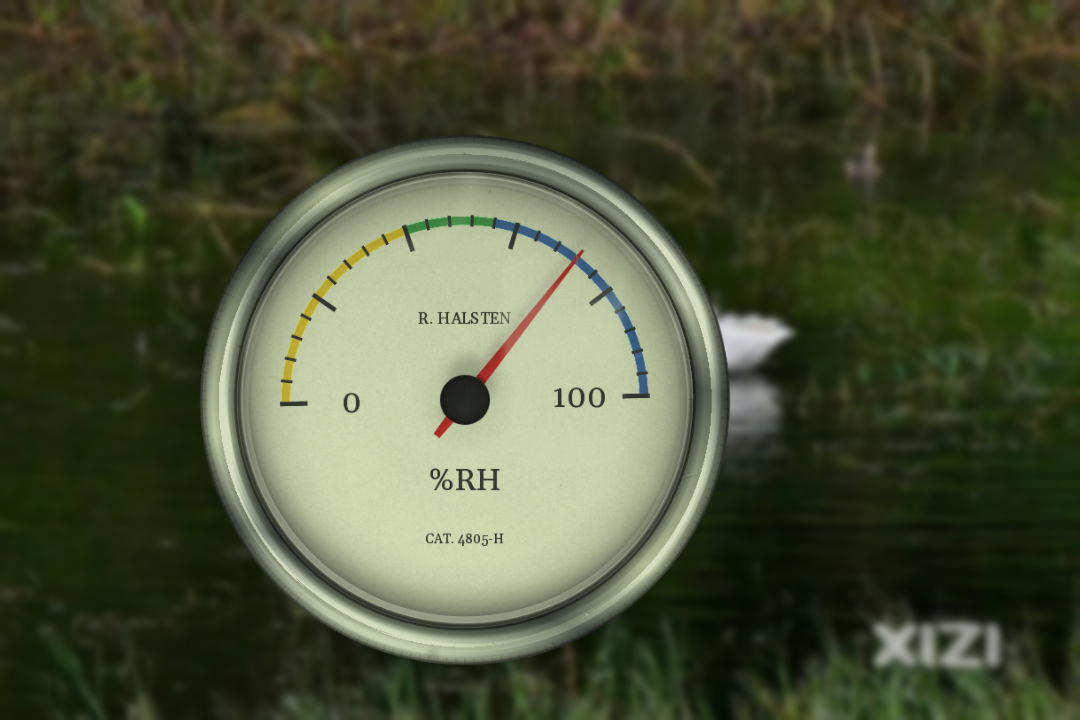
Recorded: 72; %
